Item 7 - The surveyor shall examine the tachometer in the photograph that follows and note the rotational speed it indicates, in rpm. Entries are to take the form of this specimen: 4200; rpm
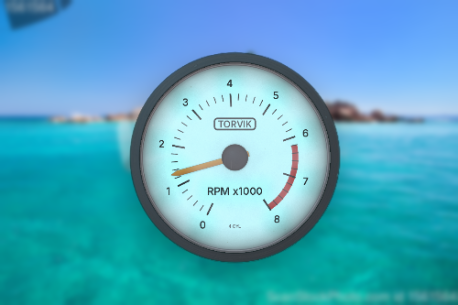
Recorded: 1300; rpm
